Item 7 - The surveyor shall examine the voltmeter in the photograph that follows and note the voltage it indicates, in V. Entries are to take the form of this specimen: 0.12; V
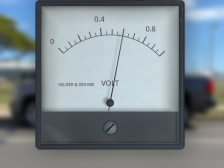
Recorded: 0.6; V
